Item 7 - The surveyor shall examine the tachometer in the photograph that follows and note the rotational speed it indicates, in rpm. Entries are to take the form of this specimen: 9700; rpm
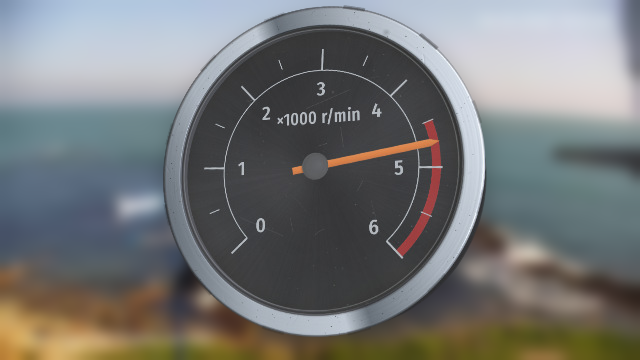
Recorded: 4750; rpm
